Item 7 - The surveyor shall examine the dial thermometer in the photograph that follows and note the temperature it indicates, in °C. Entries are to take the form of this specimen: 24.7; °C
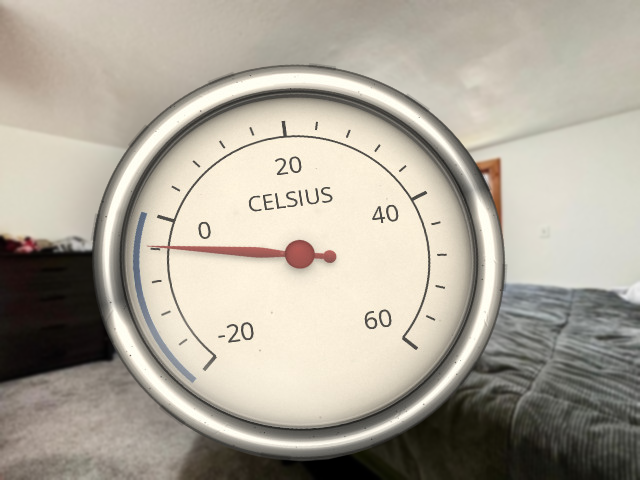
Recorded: -4; °C
